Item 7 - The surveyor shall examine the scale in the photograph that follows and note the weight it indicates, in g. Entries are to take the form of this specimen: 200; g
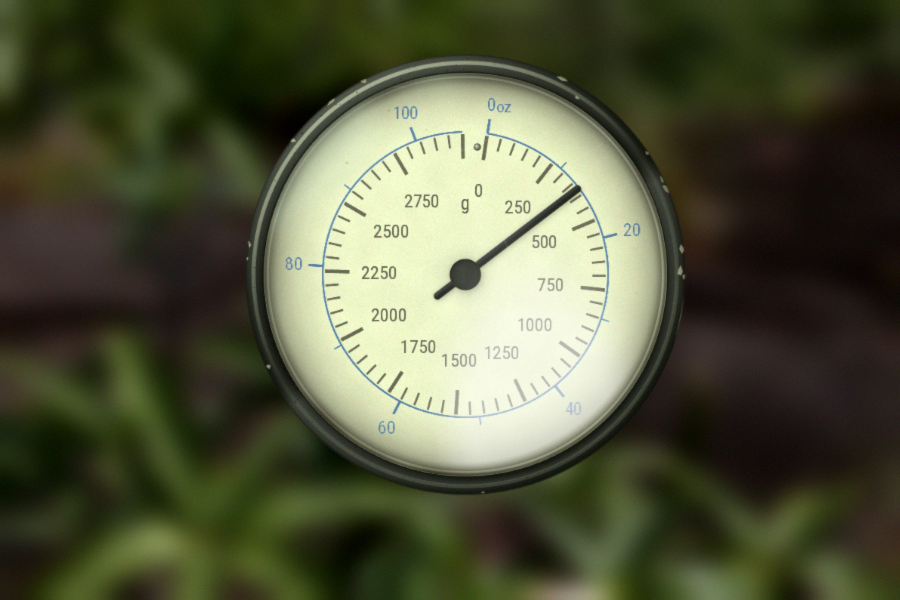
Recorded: 375; g
